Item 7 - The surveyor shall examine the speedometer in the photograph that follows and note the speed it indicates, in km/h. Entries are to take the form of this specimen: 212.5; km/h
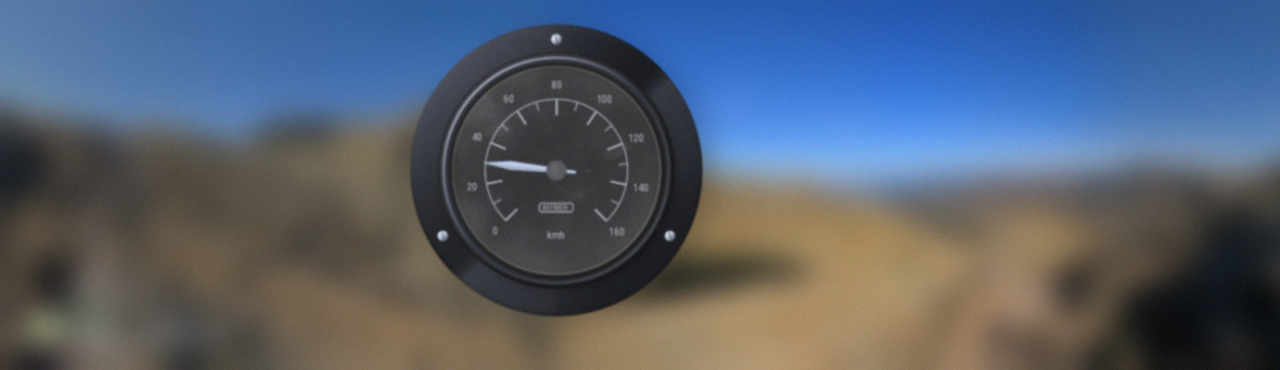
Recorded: 30; km/h
